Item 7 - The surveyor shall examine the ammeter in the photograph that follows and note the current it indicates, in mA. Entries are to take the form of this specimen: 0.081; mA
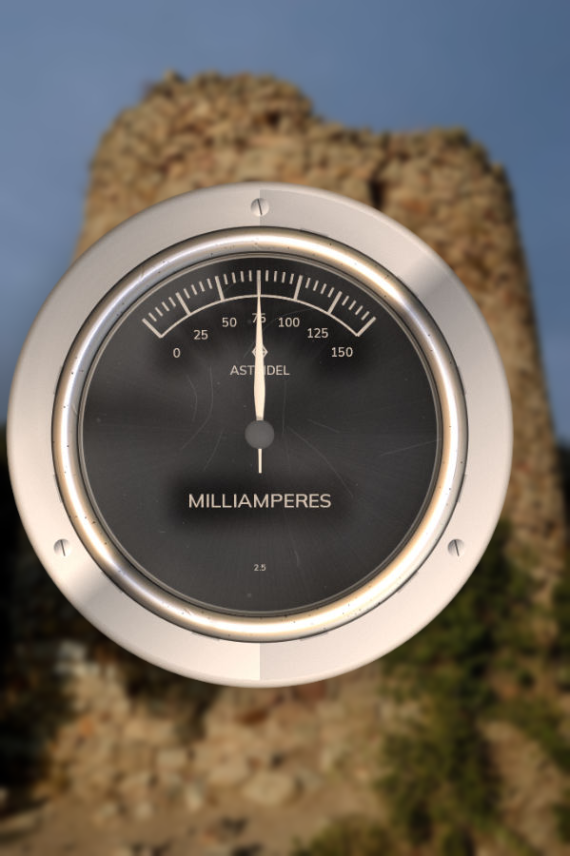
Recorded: 75; mA
